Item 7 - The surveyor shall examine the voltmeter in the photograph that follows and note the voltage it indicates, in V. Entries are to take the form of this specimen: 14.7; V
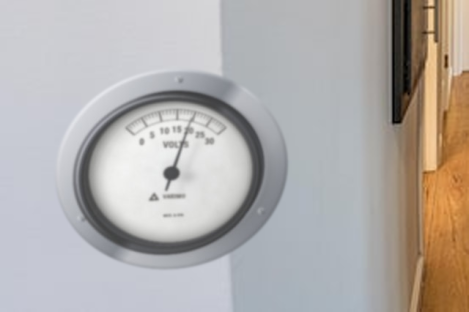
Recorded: 20; V
